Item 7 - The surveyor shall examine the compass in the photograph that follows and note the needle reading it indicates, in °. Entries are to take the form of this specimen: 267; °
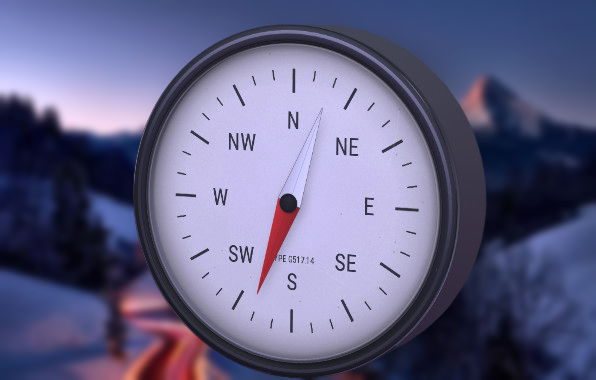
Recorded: 200; °
